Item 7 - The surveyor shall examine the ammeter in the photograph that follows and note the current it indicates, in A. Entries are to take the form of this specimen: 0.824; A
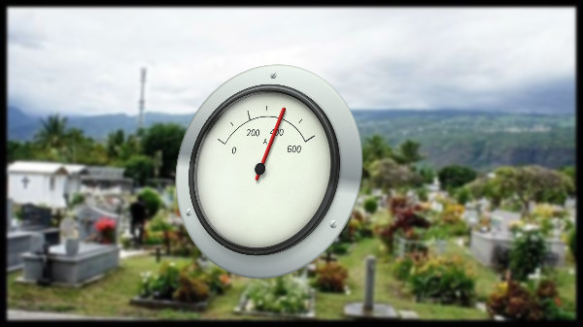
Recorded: 400; A
